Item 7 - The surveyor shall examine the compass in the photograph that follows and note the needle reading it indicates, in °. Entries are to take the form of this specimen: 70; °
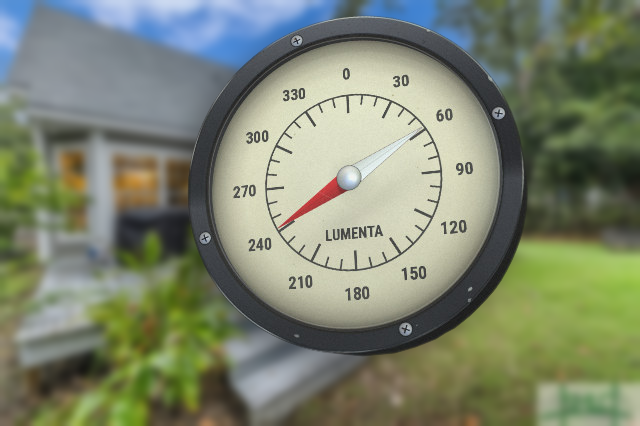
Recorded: 240; °
